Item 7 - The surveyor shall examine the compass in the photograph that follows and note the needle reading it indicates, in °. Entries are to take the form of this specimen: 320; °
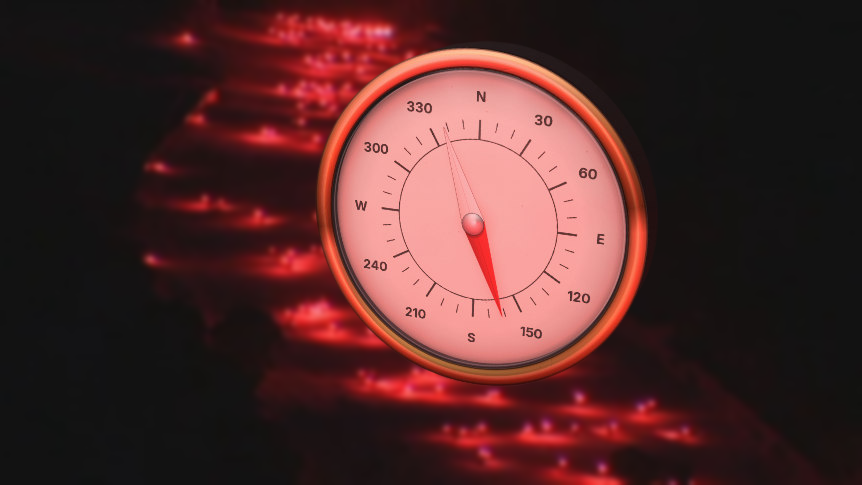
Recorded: 160; °
